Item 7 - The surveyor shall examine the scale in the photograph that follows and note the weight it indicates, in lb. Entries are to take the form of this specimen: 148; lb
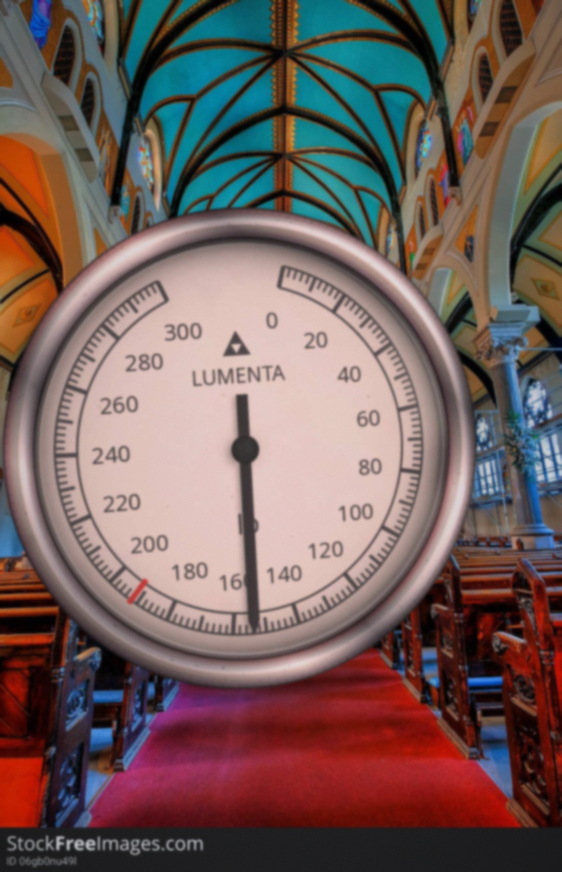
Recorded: 154; lb
